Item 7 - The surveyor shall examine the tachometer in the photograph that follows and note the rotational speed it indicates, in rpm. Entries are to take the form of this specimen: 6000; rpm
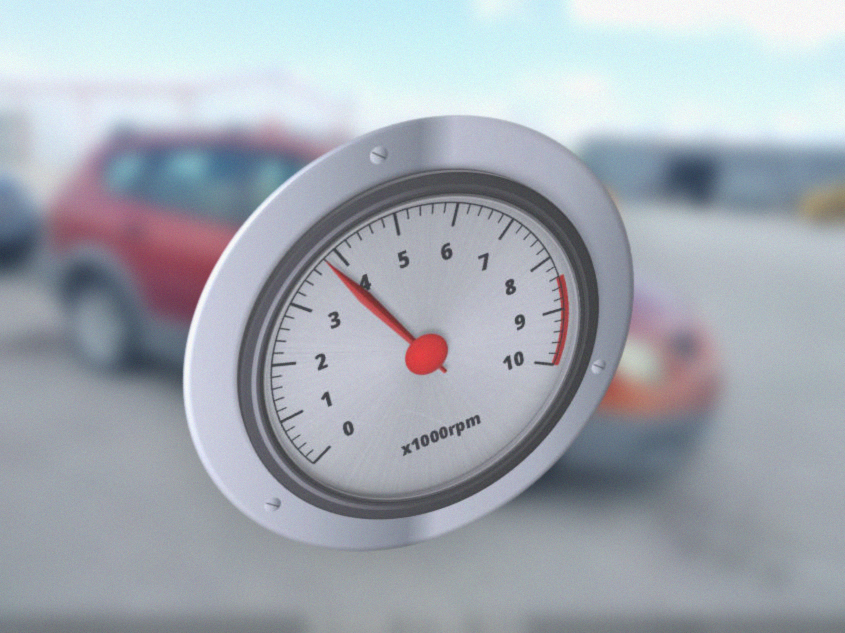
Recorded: 3800; rpm
